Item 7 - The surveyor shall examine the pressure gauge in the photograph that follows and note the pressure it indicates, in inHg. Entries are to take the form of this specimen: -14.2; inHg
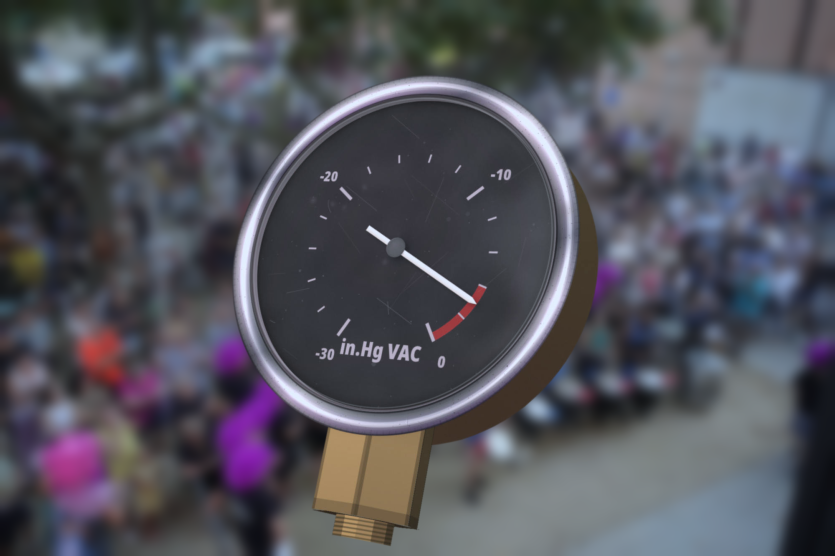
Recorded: -3; inHg
